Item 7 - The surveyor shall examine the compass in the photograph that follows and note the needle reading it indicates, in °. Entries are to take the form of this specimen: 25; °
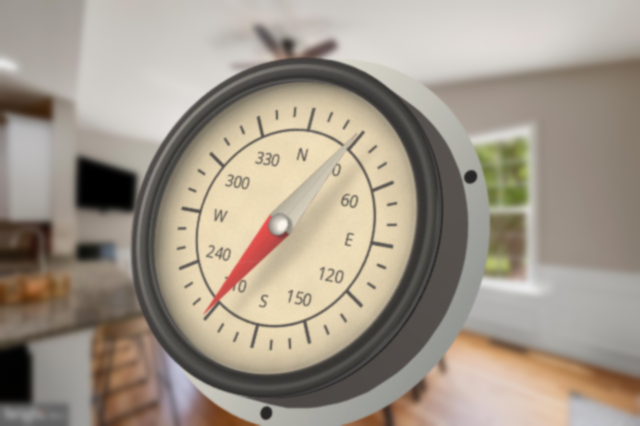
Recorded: 210; °
